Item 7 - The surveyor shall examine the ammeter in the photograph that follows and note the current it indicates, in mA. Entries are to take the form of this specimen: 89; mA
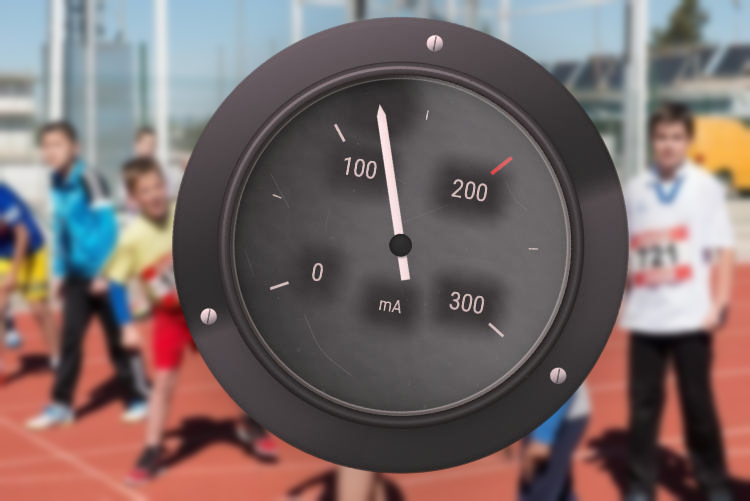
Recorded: 125; mA
